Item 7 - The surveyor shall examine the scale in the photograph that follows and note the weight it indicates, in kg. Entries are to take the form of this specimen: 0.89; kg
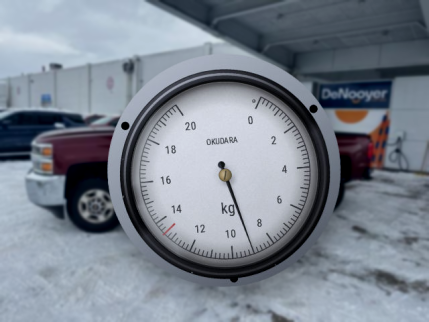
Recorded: 9; kg
